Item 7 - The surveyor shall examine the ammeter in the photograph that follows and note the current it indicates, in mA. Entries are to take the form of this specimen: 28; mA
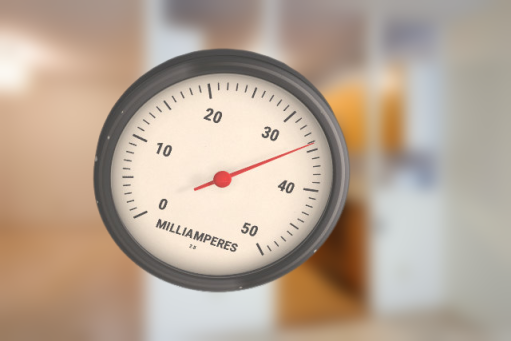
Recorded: 34; mA
